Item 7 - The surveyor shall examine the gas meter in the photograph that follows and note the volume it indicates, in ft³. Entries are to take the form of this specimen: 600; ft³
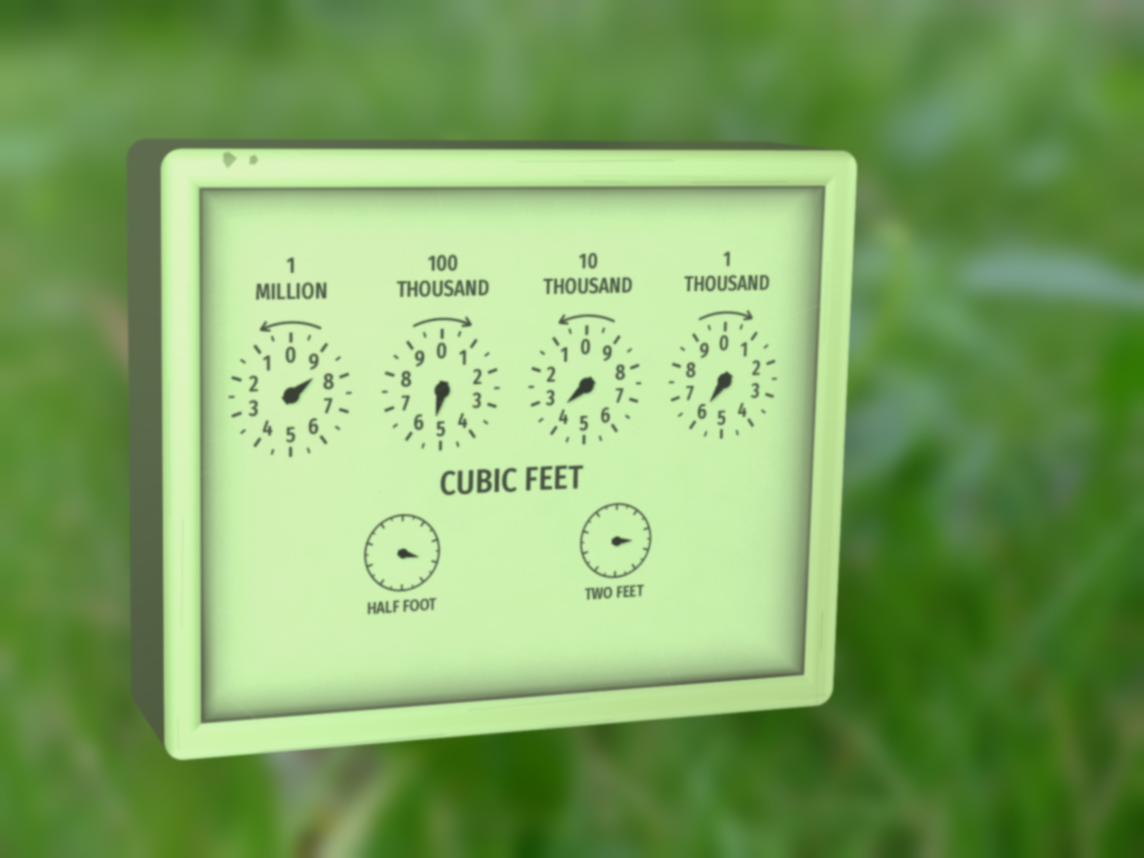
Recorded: 853600; ft³
